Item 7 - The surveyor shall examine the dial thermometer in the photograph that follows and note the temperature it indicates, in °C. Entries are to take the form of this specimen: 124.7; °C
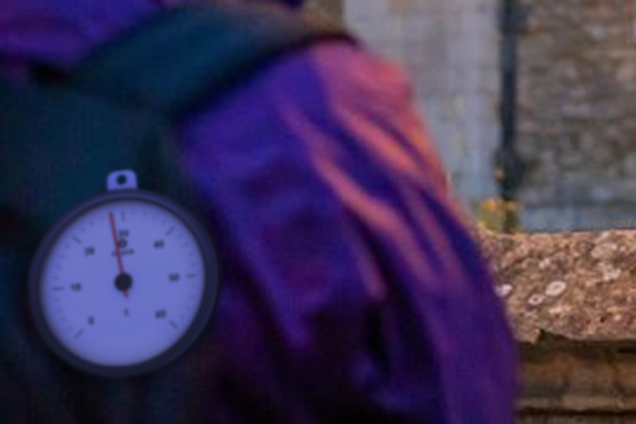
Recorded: 28; °C
